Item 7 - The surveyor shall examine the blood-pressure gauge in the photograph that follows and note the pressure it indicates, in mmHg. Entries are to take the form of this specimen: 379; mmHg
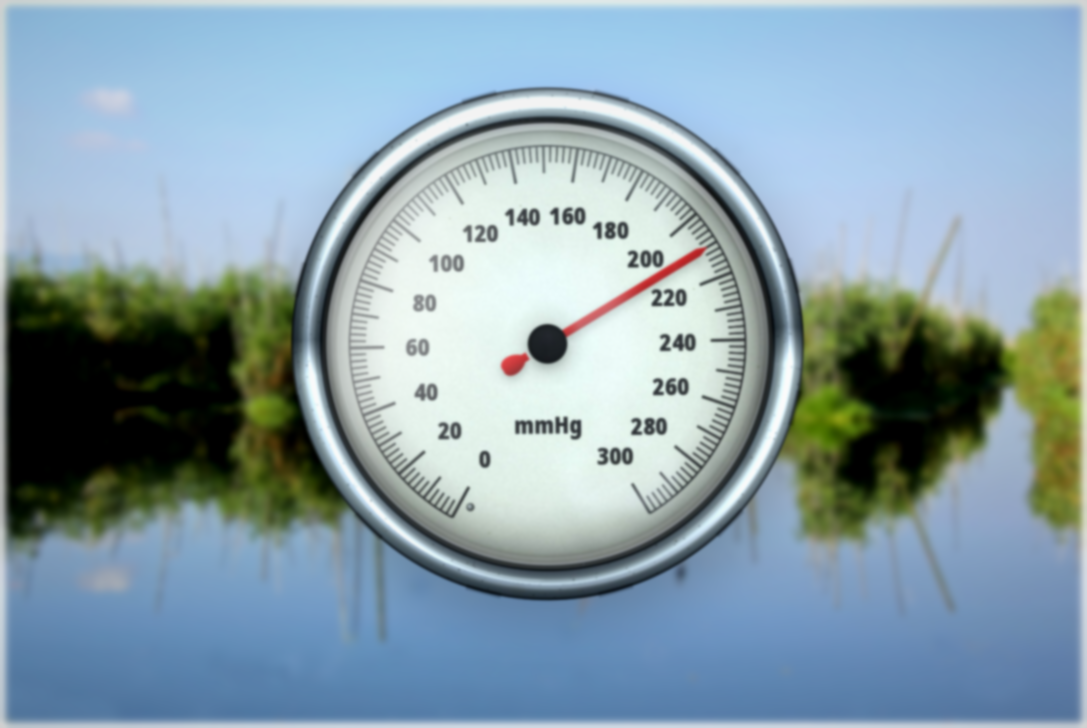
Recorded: 210; mmHg
